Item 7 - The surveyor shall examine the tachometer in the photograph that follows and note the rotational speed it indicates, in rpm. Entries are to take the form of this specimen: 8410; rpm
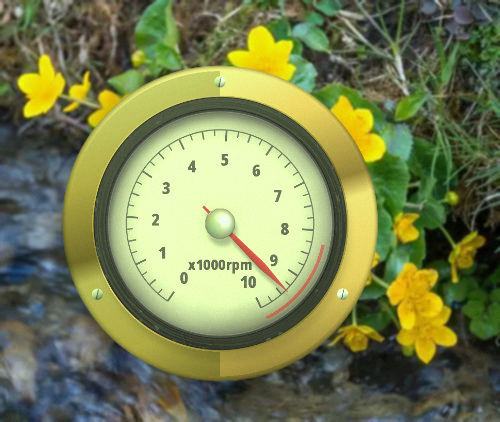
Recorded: 9375; rpm
